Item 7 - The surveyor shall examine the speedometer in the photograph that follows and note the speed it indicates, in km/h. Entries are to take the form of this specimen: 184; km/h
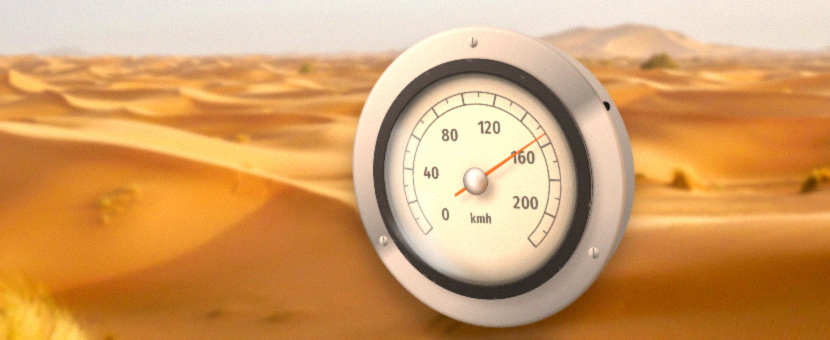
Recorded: 155; km/h
